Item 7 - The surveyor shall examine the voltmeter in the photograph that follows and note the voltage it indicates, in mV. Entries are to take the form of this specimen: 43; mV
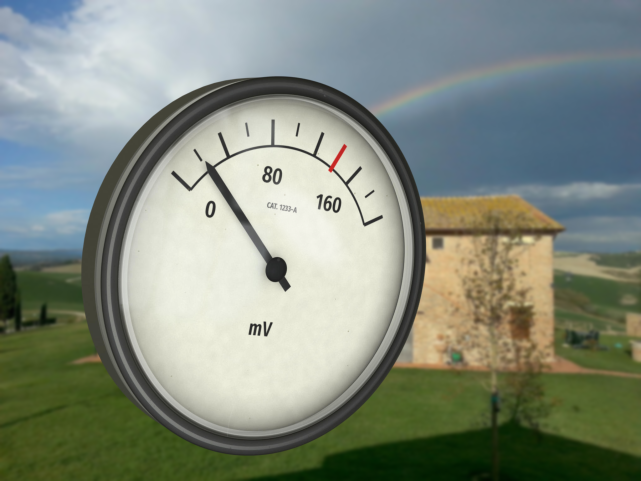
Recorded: 20; mV
